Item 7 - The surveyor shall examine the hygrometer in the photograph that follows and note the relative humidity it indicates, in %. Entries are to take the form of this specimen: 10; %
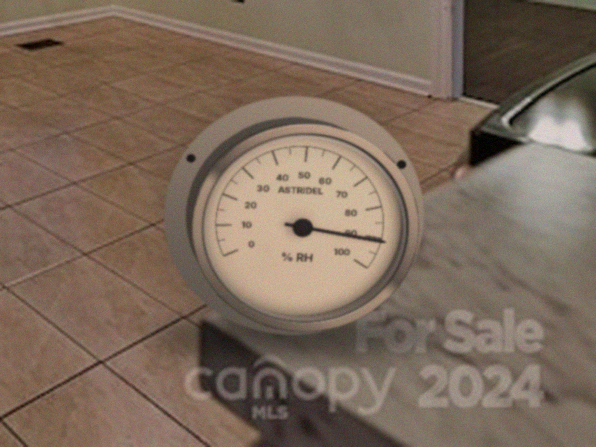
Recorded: 90; %
